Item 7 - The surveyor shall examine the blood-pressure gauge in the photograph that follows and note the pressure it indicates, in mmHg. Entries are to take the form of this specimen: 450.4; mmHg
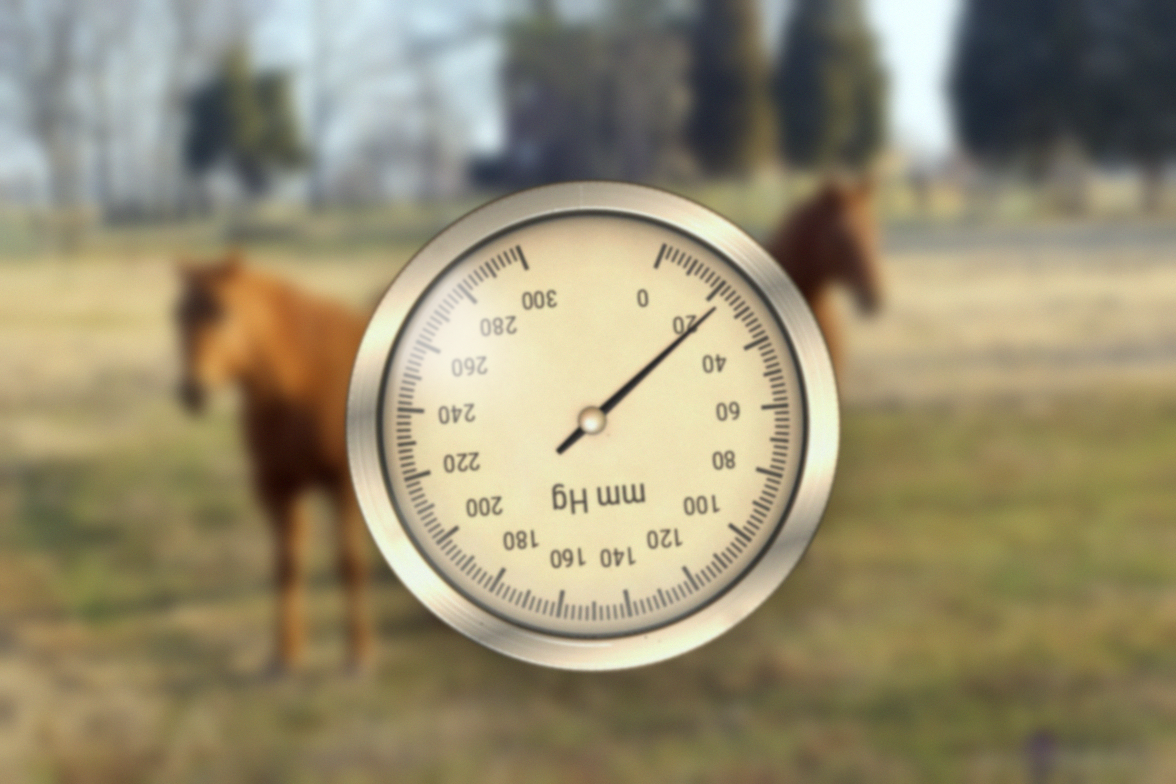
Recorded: 24; mmHg
